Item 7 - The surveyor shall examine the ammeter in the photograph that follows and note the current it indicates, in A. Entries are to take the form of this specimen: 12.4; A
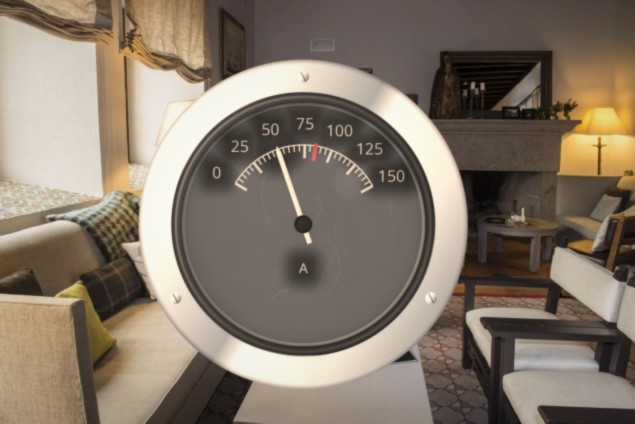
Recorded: 50; A
